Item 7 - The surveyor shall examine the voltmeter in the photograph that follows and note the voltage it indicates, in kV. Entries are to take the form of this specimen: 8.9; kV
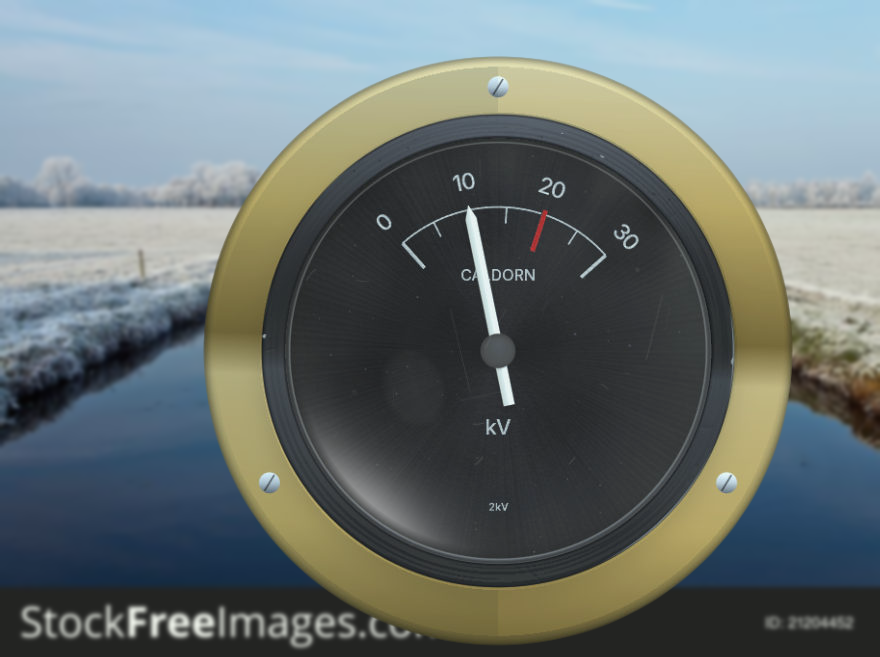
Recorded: 10; kV
